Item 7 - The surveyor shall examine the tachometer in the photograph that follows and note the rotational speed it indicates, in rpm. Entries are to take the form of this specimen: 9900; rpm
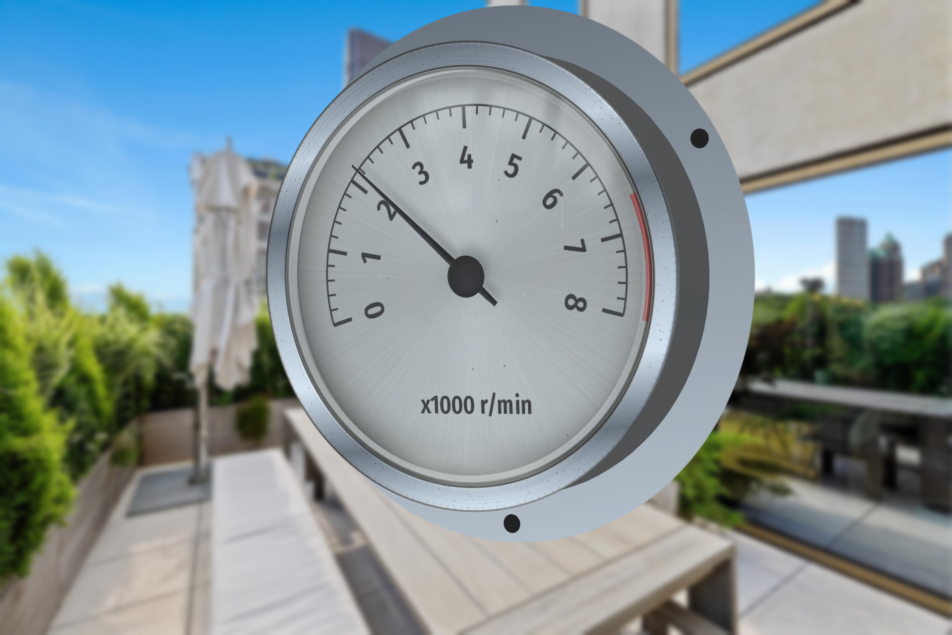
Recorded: 2200; rpm
